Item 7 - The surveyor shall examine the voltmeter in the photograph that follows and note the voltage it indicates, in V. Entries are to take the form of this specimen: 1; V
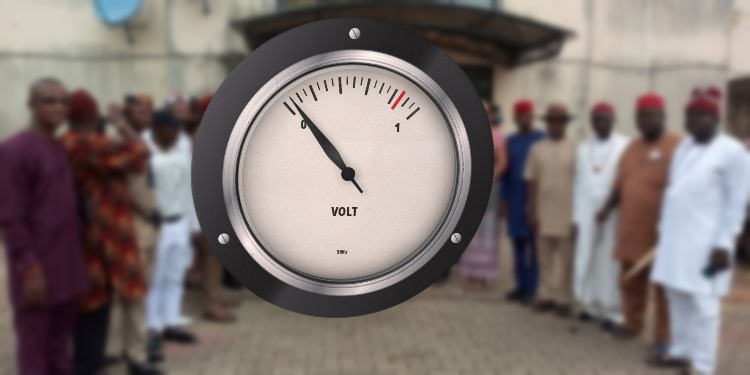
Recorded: 0.05; V
